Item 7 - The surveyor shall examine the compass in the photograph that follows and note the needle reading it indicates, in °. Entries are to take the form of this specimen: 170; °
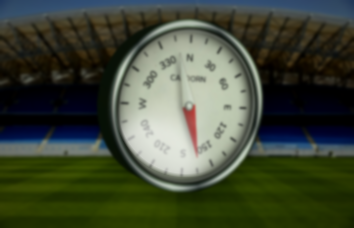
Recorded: 165; °
